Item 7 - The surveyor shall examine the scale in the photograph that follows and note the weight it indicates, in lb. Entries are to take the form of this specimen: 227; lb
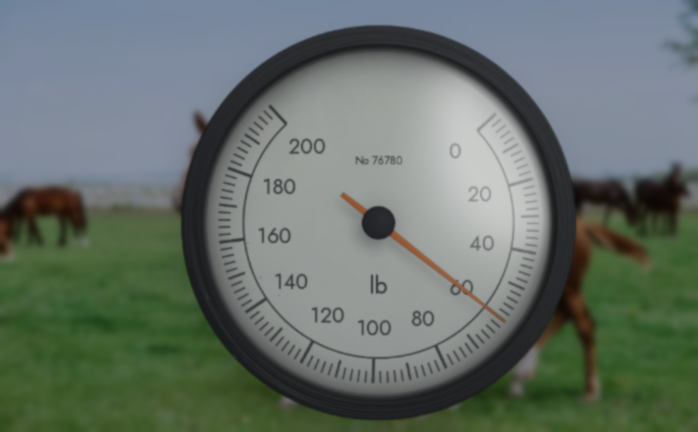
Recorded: 60; lb
